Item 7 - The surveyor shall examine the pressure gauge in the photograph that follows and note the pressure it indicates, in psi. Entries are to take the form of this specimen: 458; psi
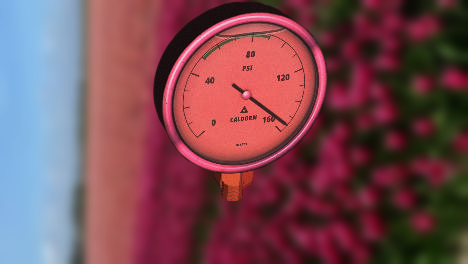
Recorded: 155; psi
